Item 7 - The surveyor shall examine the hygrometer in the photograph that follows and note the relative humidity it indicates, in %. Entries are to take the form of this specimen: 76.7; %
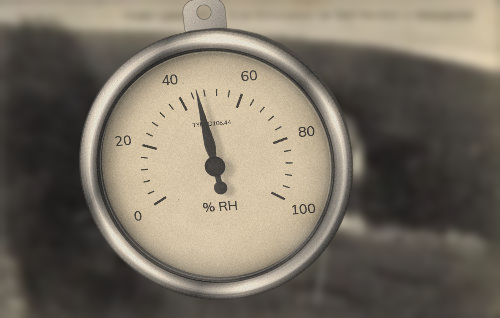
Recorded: 46; %
